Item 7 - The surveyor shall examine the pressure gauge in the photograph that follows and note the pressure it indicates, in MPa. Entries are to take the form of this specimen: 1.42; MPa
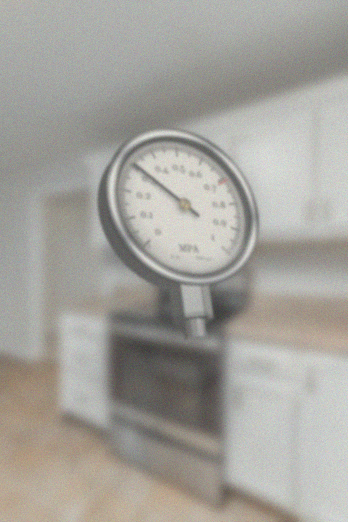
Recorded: 0.3; MPa
